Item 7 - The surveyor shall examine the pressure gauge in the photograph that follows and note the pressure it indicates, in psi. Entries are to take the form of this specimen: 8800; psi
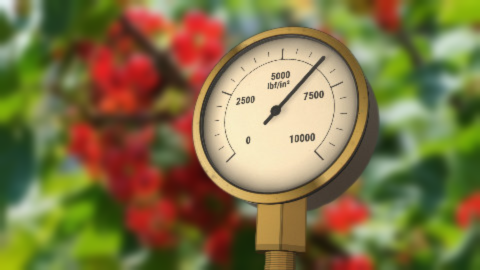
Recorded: 6500; psi
